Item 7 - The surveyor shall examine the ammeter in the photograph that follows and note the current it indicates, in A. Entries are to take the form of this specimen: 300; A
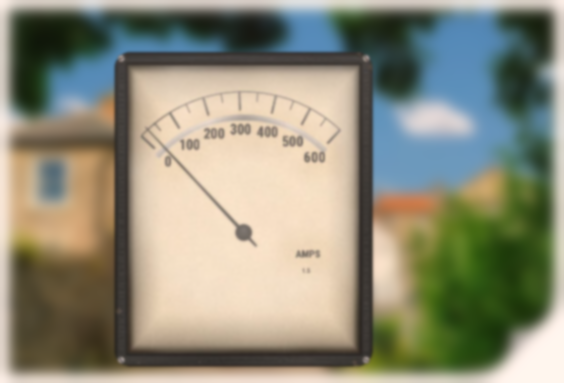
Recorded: 25; A
